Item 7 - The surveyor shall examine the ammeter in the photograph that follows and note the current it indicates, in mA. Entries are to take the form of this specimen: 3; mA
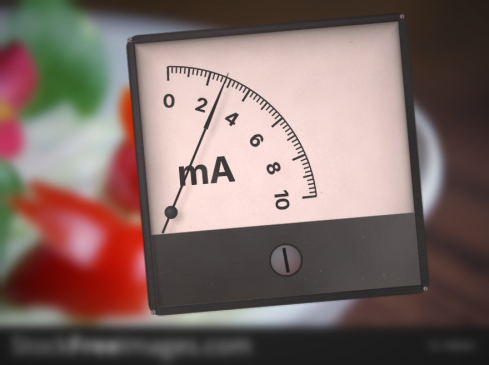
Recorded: 2.8; mA
